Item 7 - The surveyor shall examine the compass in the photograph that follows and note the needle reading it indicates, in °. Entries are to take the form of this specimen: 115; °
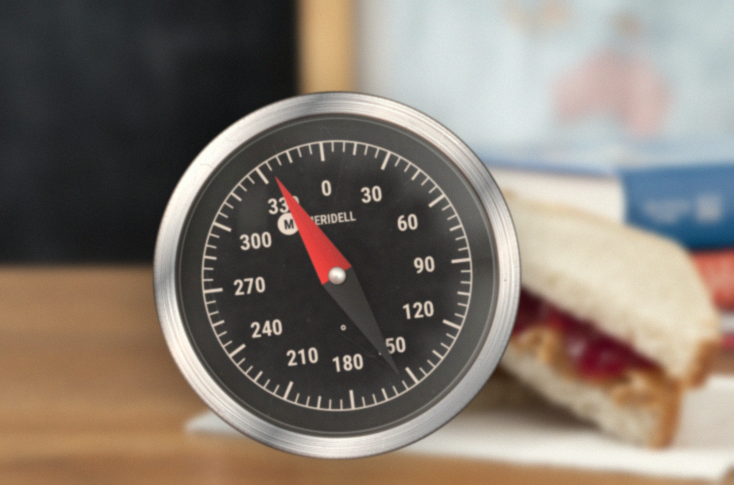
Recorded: 335; °
